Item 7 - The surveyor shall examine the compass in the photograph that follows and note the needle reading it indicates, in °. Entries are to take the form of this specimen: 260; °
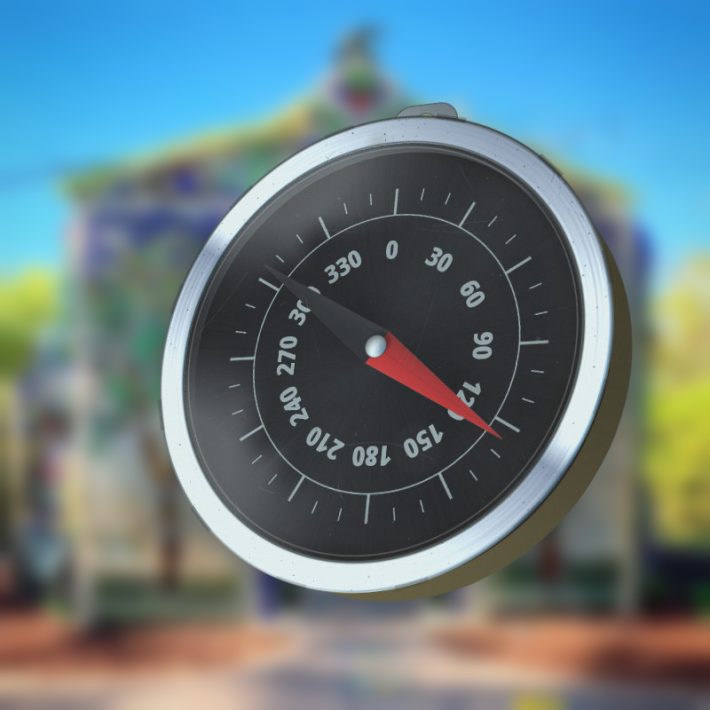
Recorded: 125; °
